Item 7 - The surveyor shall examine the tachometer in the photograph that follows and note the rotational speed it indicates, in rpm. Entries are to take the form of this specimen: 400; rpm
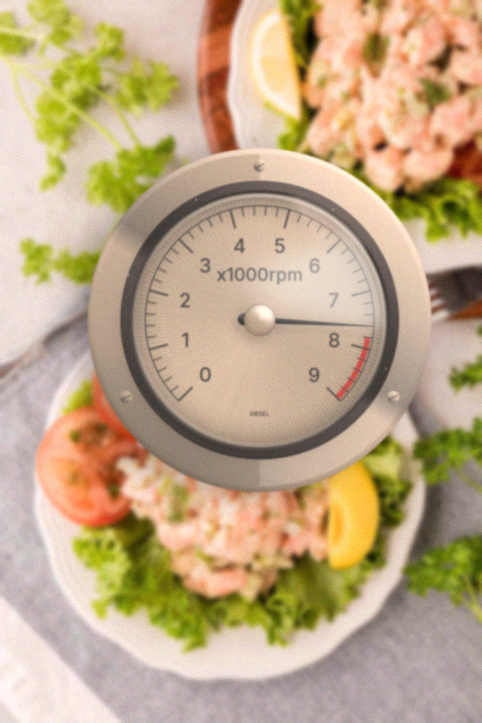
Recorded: 7600; rpm
